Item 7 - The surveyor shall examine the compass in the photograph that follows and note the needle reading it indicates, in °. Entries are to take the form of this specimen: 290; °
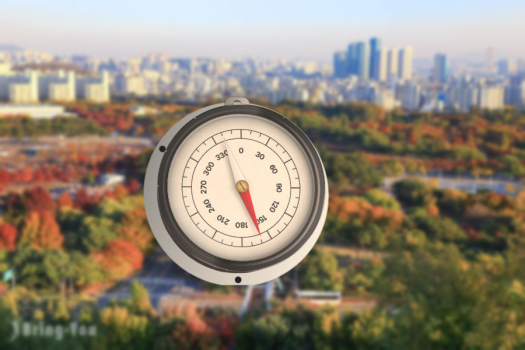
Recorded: 160; °
